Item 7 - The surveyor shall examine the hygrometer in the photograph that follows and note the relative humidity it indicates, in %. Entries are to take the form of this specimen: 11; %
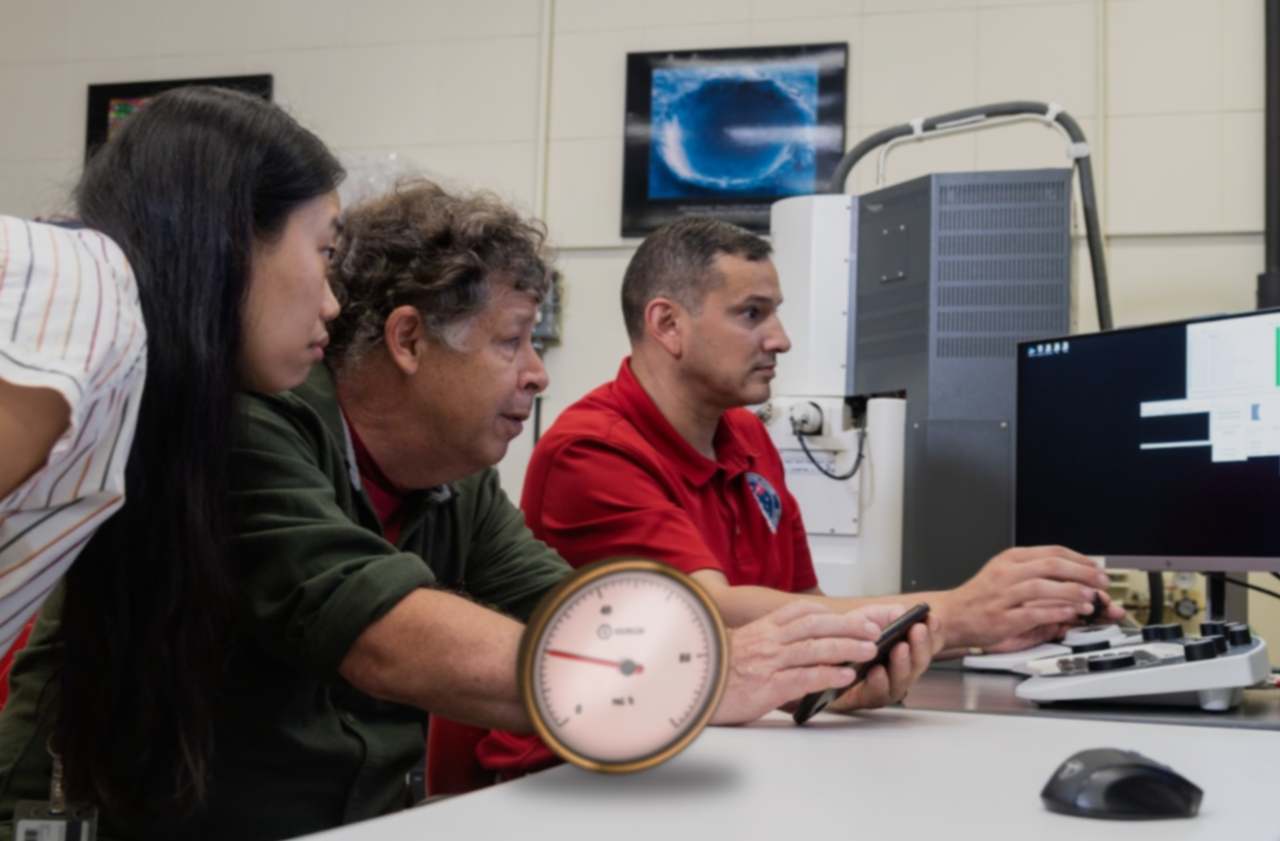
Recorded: 20; %
